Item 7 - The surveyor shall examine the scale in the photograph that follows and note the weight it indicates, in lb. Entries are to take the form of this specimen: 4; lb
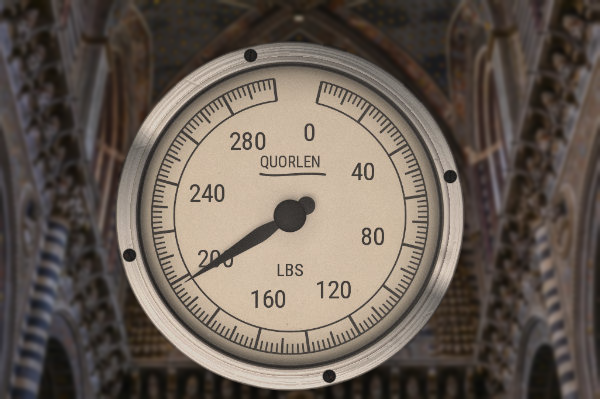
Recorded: 198; lb
